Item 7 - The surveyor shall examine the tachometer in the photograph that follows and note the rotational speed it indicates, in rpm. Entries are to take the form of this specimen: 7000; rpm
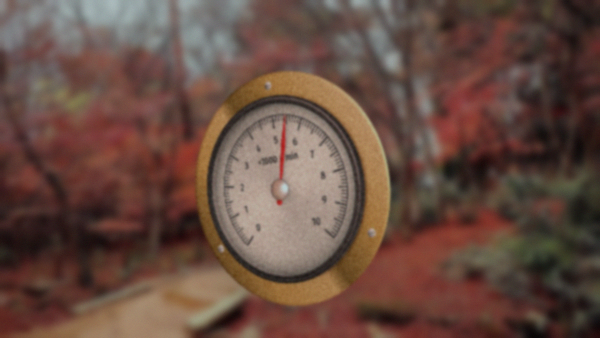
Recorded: 5500; rpm
